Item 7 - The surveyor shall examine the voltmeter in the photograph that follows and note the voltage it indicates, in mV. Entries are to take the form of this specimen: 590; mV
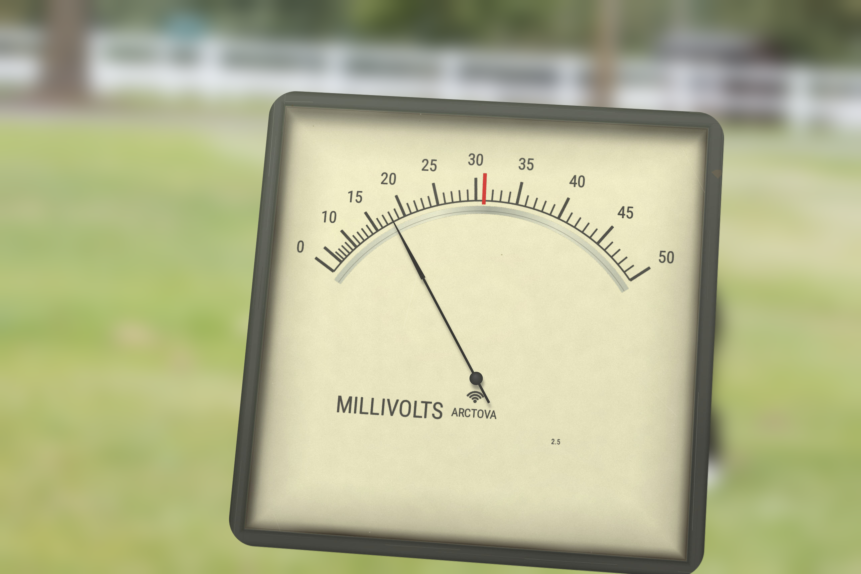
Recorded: 18; mV
